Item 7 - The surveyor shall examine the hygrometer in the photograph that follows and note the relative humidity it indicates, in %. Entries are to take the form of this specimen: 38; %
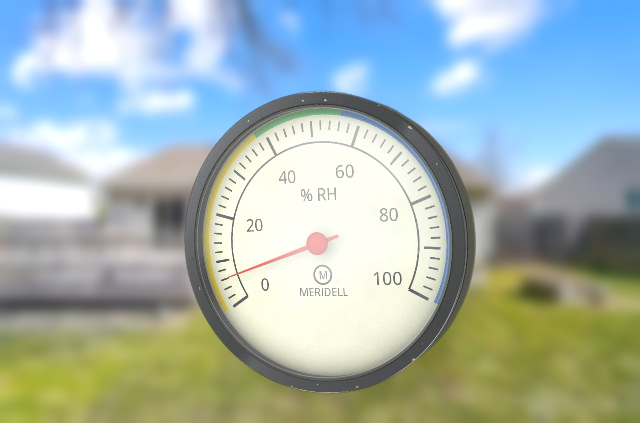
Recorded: 6; %
